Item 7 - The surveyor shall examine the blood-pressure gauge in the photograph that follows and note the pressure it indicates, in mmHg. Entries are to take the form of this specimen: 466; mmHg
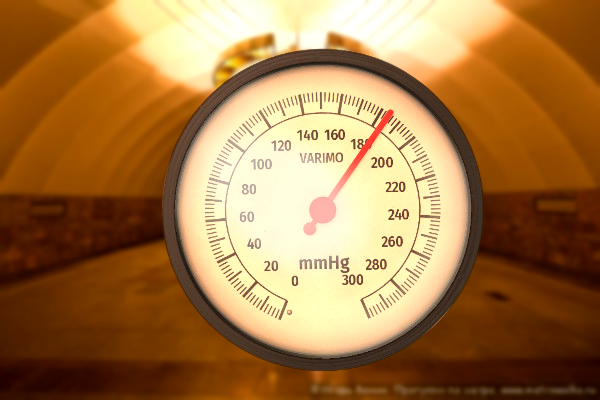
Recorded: 184; mmHg
